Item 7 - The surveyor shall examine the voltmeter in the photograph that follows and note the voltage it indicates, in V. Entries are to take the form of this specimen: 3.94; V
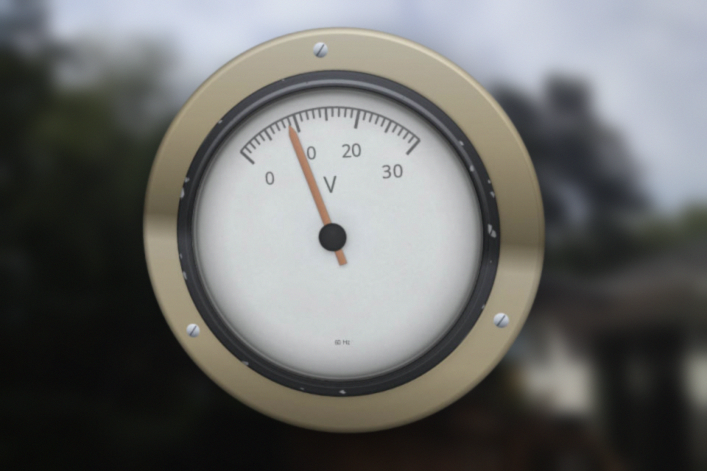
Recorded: 9; V
